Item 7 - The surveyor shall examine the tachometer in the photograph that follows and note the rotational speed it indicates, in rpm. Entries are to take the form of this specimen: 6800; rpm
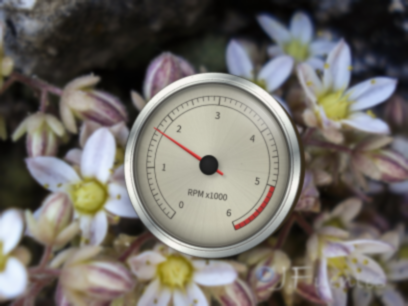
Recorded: 1700; rpm
